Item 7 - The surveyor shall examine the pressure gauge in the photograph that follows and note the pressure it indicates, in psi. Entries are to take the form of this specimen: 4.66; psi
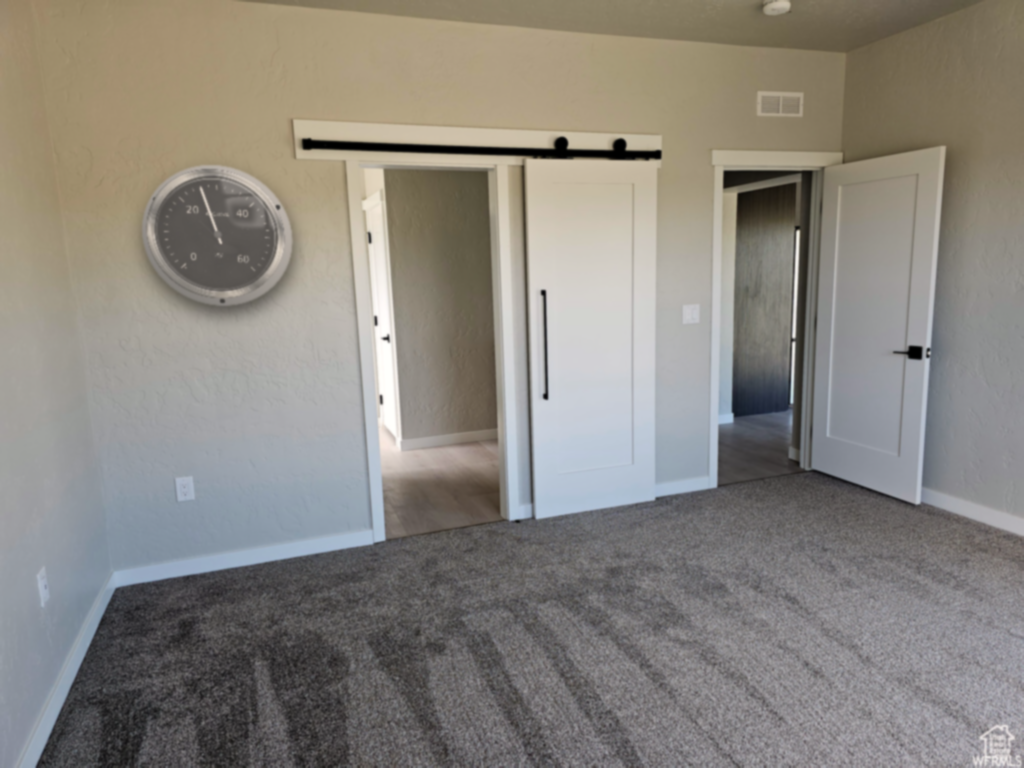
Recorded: 26; psi
